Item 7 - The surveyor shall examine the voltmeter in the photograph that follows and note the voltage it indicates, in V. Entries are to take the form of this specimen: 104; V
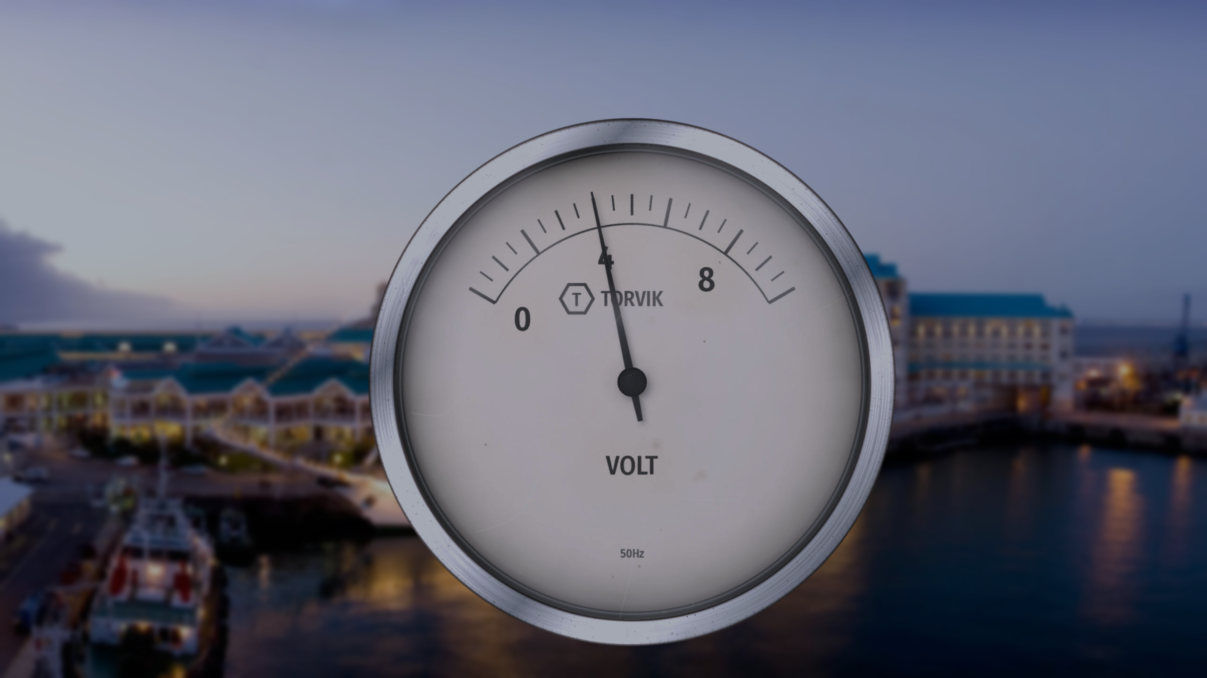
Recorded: 4; V
